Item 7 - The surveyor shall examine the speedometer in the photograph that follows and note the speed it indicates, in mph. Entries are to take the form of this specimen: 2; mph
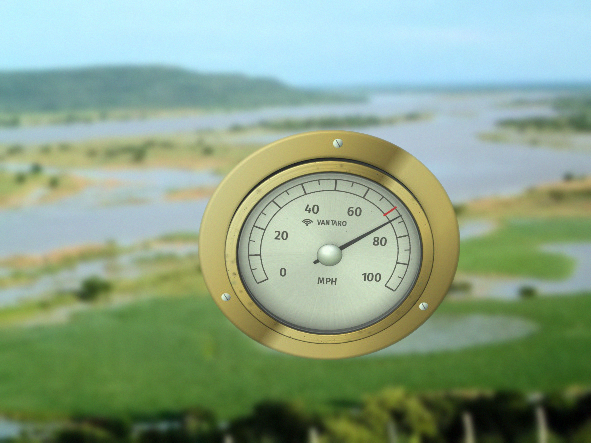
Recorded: 72.5; mph
